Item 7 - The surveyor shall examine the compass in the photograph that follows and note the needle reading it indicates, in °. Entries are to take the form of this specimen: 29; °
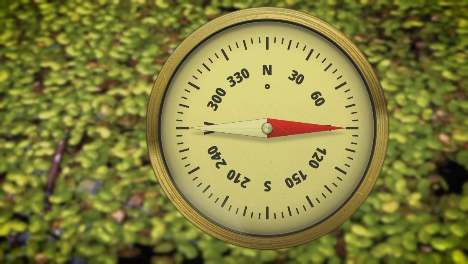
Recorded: 90; °
